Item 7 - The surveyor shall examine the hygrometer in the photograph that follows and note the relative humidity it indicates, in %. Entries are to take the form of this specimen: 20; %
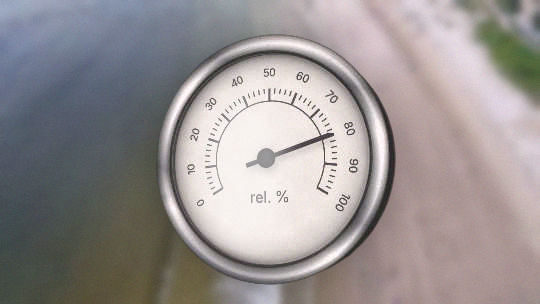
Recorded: 80; %
